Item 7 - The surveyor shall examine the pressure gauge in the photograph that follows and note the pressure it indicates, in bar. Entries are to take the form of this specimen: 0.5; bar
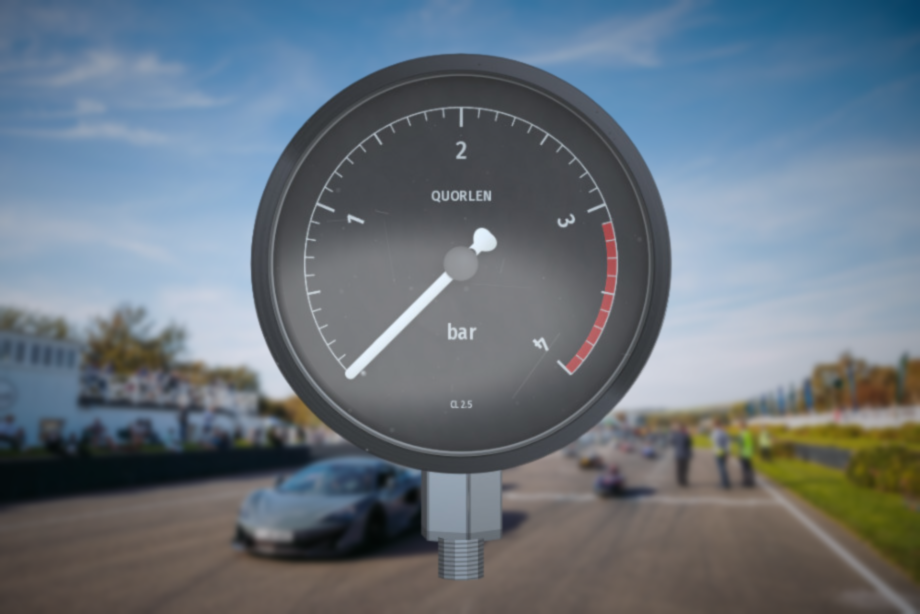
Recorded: 0; bar
